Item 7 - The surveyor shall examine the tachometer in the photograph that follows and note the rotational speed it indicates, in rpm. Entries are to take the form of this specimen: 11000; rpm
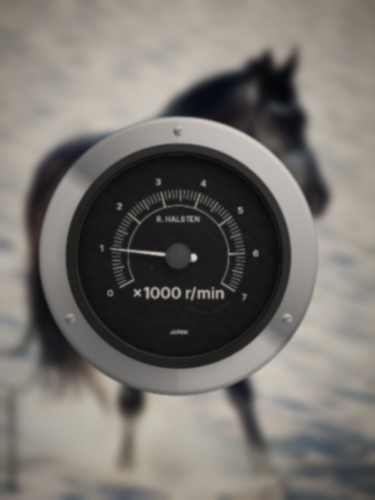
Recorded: 1000; rpm
